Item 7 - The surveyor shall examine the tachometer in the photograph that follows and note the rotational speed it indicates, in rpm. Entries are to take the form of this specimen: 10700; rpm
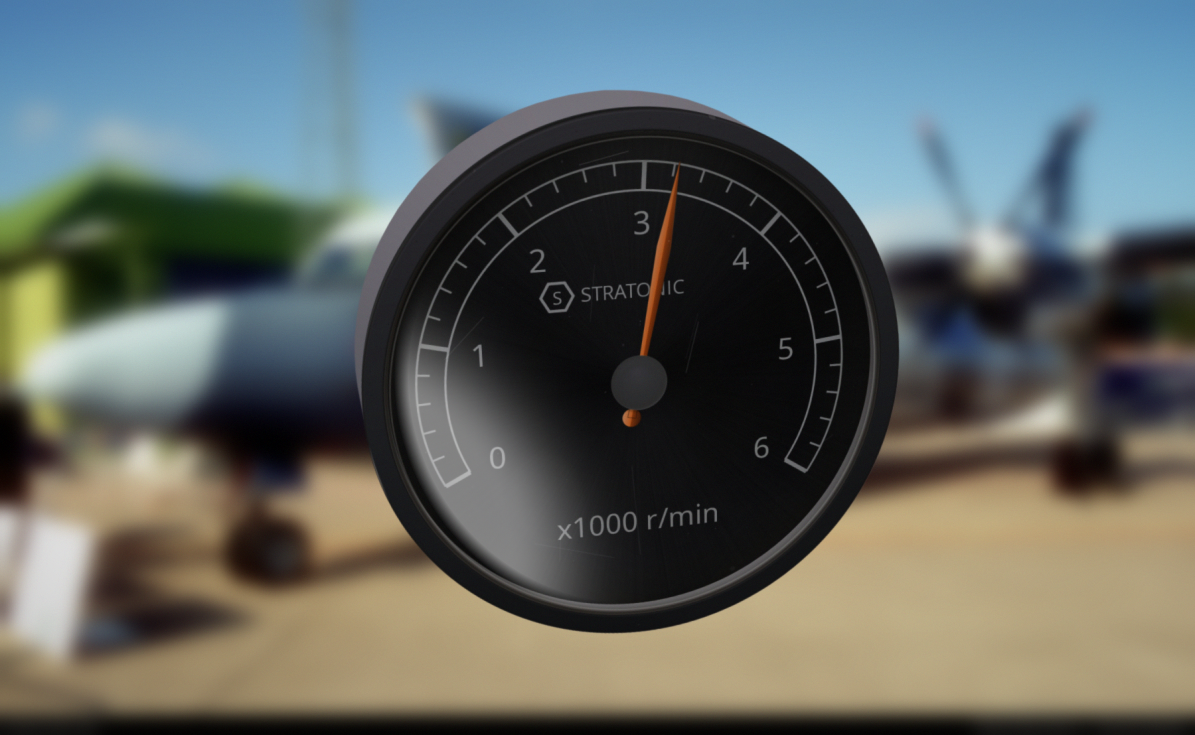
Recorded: 3200; rpm
